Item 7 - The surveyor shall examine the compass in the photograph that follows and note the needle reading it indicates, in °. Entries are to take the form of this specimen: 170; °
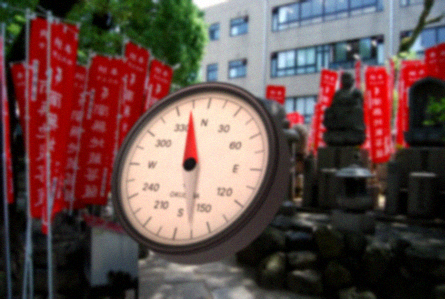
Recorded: 345; °
